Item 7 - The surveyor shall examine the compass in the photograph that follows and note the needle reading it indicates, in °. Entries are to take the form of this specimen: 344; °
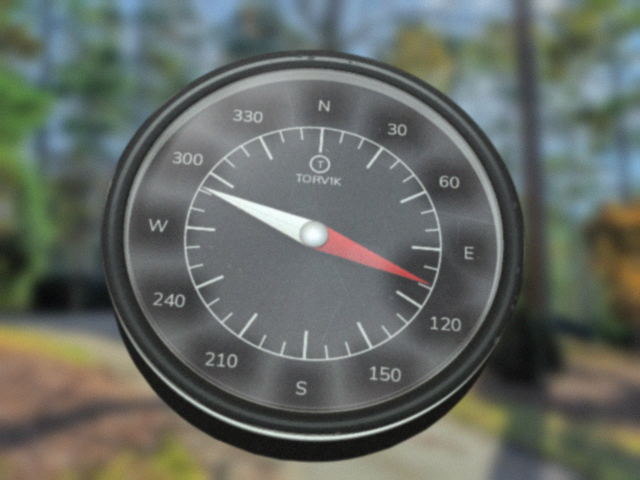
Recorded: 110; °
